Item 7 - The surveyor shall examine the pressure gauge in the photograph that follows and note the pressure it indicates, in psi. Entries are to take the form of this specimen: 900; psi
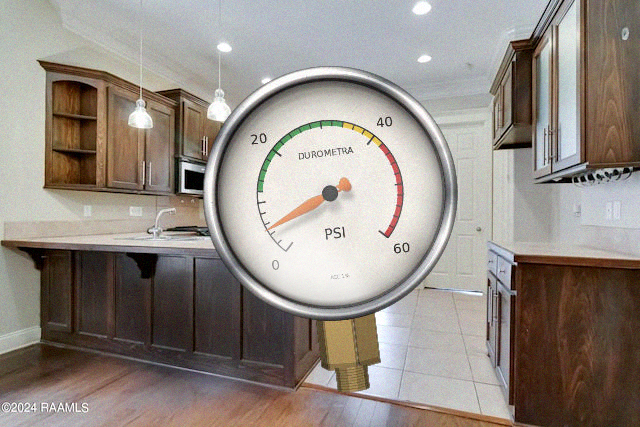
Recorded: 5; psi
